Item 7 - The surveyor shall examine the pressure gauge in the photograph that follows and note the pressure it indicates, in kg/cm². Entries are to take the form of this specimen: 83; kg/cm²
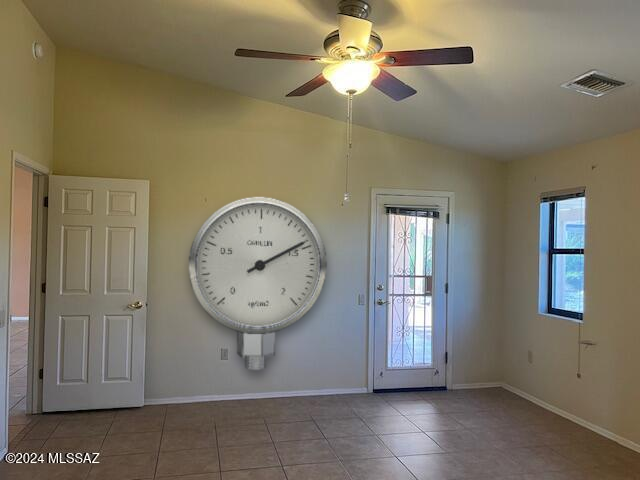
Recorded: 1.45; kg/cm²
